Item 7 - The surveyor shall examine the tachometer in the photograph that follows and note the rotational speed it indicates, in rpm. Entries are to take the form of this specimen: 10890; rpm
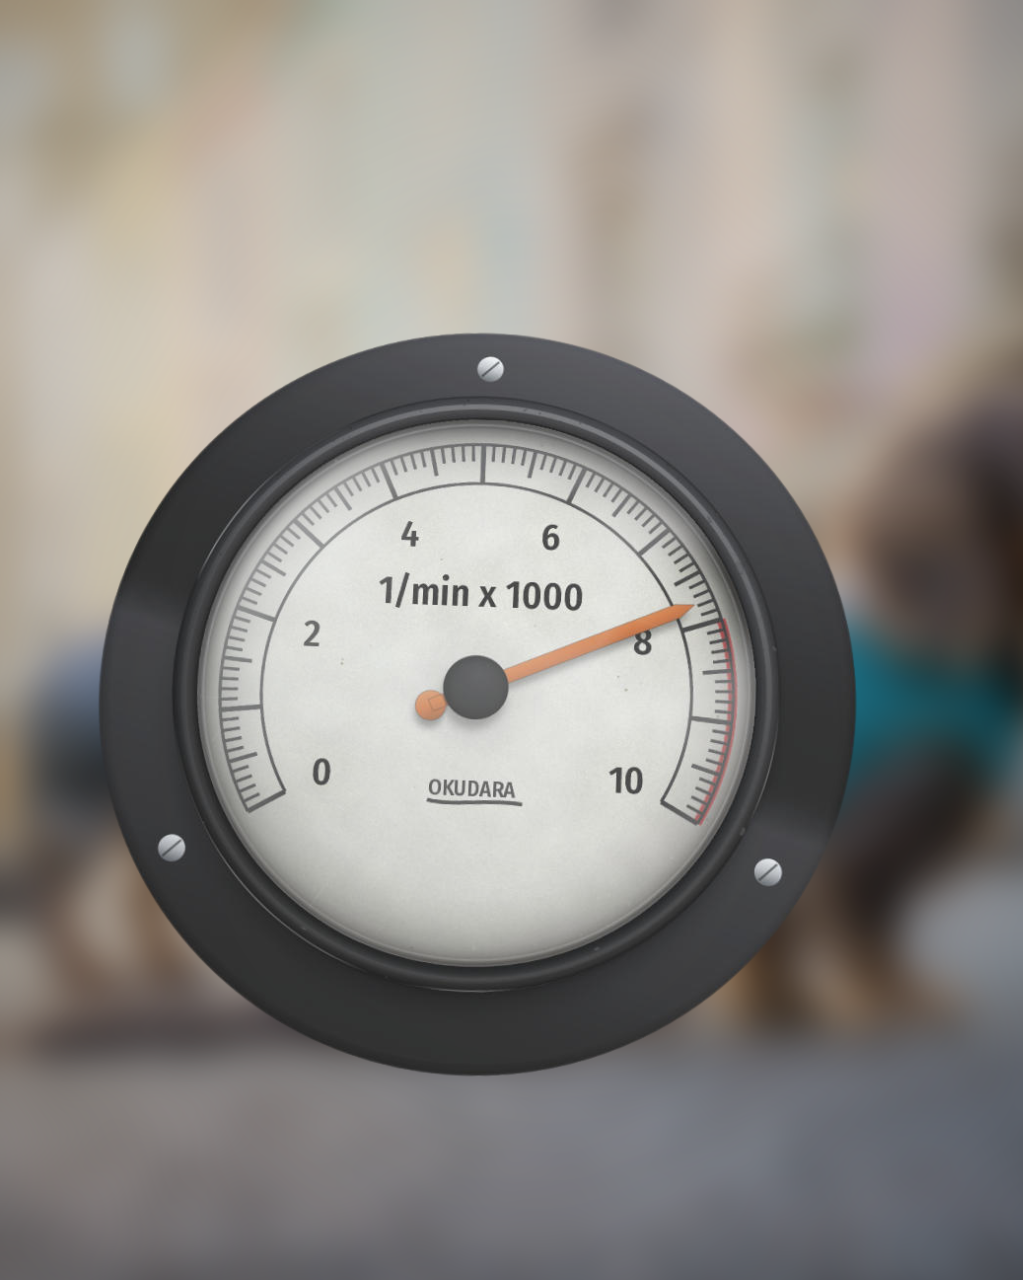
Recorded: 7800; rpm
